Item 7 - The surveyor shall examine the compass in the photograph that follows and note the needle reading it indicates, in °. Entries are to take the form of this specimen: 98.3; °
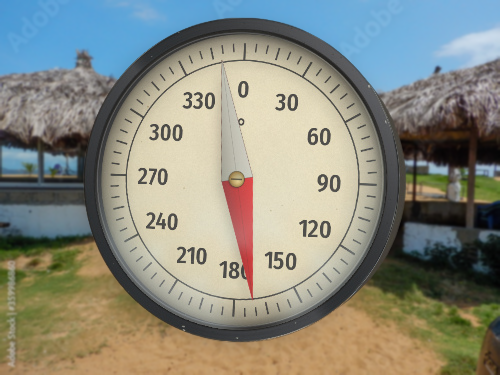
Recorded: 170; °
